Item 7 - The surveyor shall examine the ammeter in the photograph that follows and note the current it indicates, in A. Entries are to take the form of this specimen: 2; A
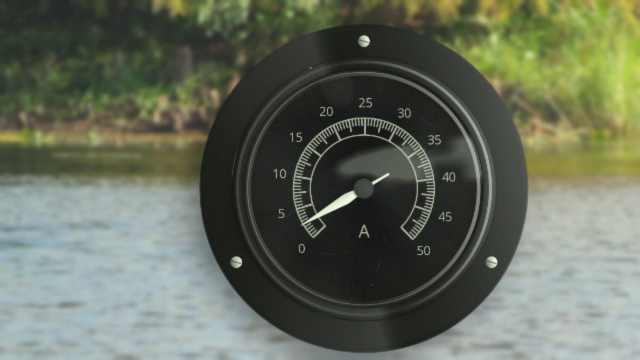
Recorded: 2.5; A
